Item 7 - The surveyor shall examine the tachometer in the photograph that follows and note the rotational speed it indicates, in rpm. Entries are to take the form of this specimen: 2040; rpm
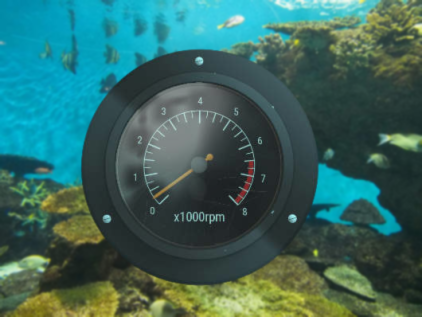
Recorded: 250; rpm
